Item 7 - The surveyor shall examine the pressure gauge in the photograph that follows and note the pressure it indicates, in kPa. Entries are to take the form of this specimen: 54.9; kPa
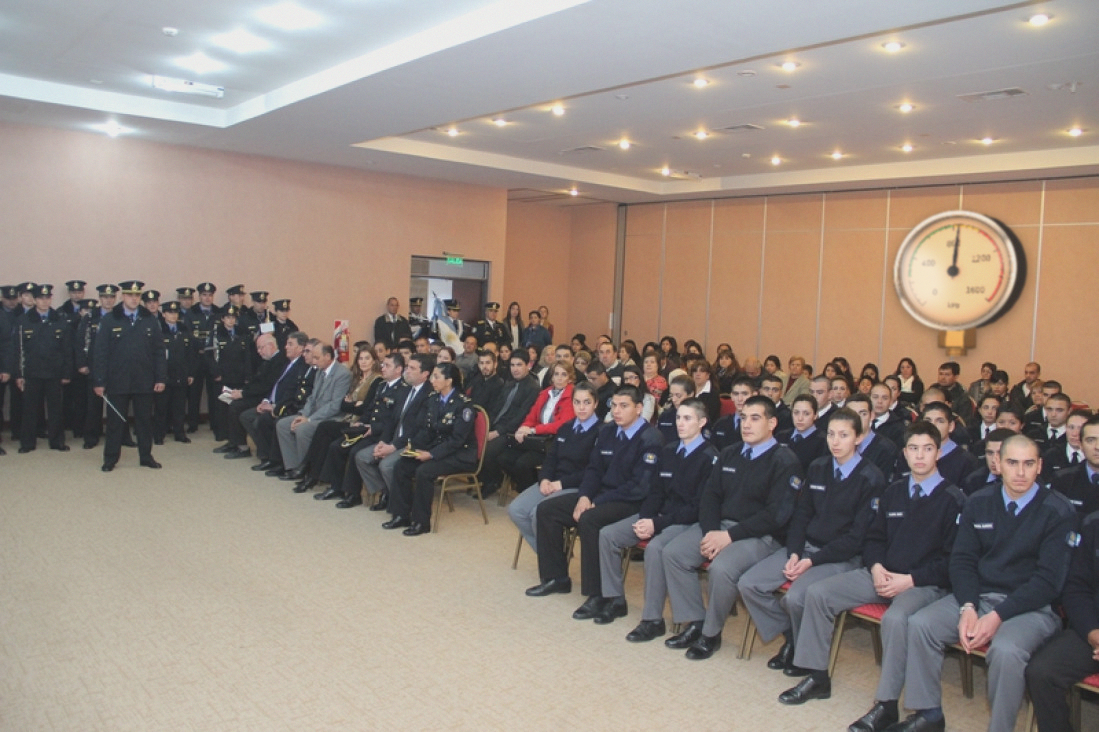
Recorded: 850; kPa
